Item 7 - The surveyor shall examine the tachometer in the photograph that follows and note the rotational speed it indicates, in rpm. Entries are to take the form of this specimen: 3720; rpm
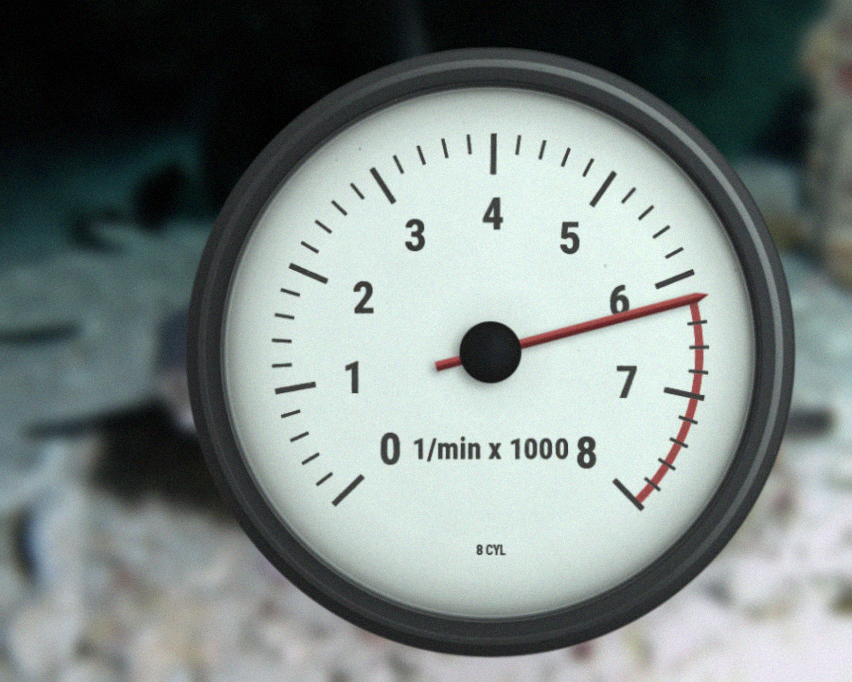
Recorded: 6200; rpm
